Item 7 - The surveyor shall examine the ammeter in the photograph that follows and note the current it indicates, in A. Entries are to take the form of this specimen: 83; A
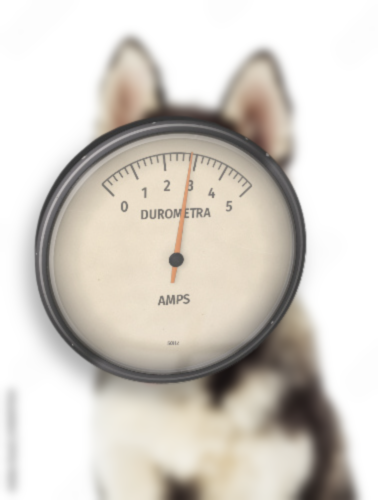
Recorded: 2.8; A
